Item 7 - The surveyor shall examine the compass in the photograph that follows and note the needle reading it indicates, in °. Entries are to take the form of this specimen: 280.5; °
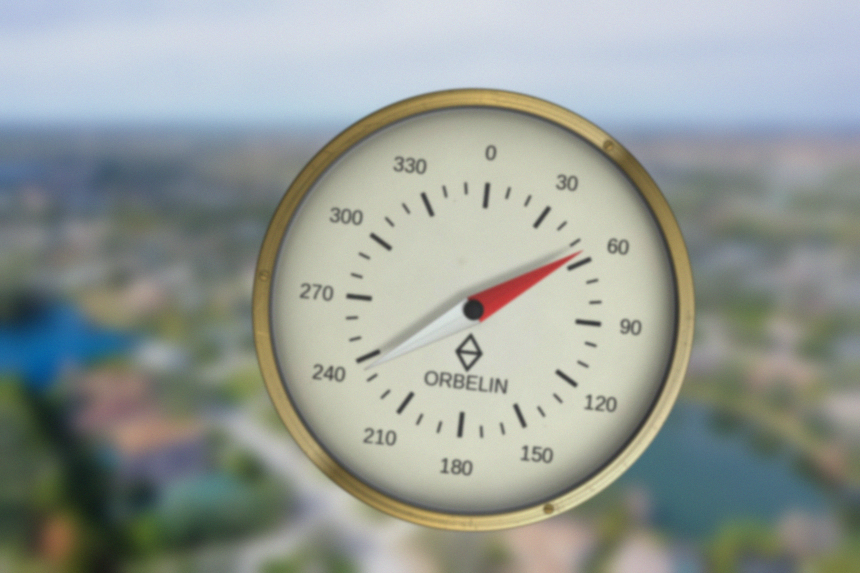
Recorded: 55; °
